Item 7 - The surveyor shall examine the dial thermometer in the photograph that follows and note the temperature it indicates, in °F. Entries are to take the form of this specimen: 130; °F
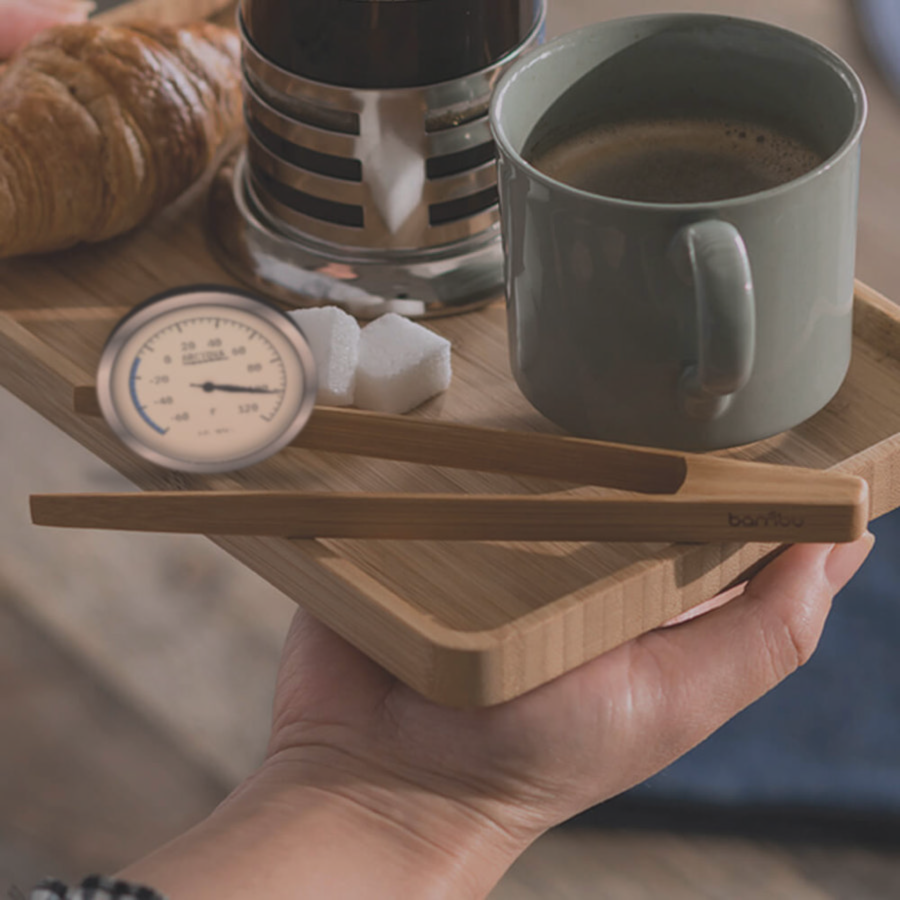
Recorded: 100; °F
